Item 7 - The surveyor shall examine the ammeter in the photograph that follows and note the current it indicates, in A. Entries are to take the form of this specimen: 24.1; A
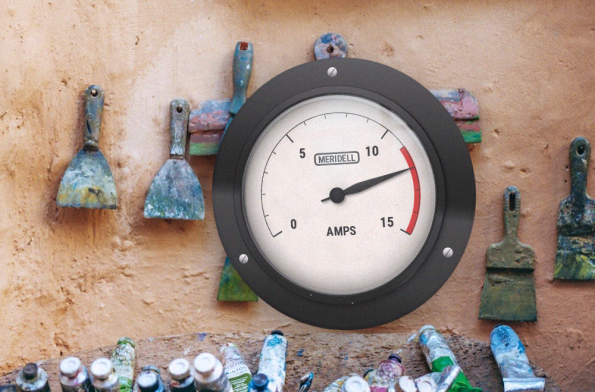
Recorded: 12; A
